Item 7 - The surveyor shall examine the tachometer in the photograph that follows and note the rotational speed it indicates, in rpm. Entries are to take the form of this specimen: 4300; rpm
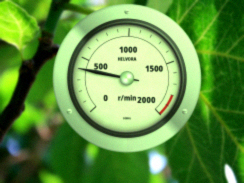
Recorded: 400; rpm
